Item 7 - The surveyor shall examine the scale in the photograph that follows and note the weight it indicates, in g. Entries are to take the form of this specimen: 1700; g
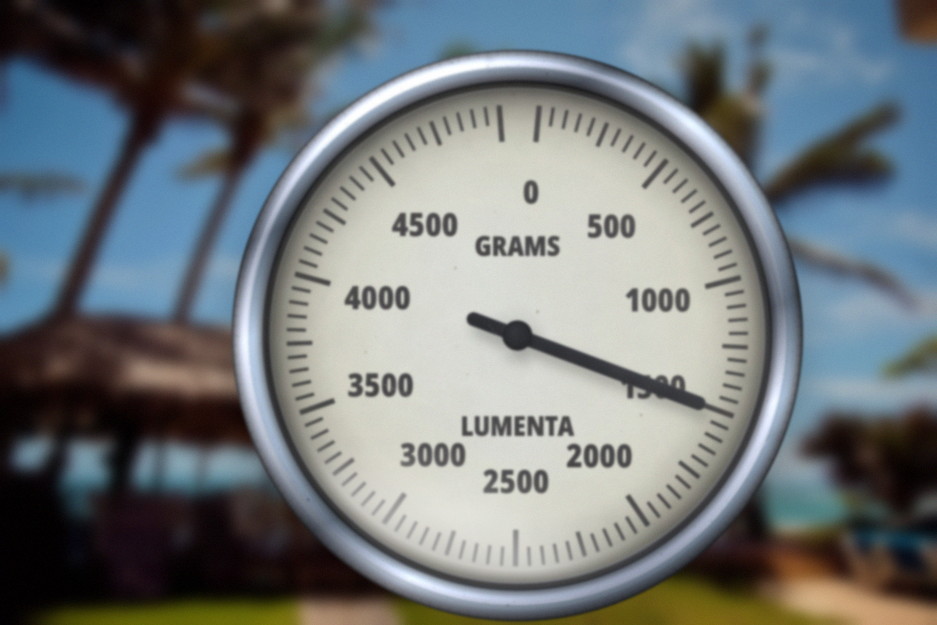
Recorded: 1500; g
